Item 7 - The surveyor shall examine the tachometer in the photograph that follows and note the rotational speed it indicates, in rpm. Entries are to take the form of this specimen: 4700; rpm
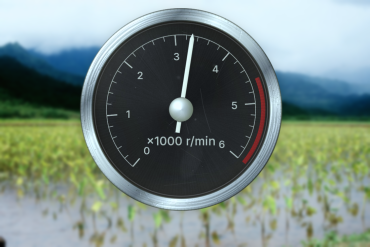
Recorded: 3300; rpm
